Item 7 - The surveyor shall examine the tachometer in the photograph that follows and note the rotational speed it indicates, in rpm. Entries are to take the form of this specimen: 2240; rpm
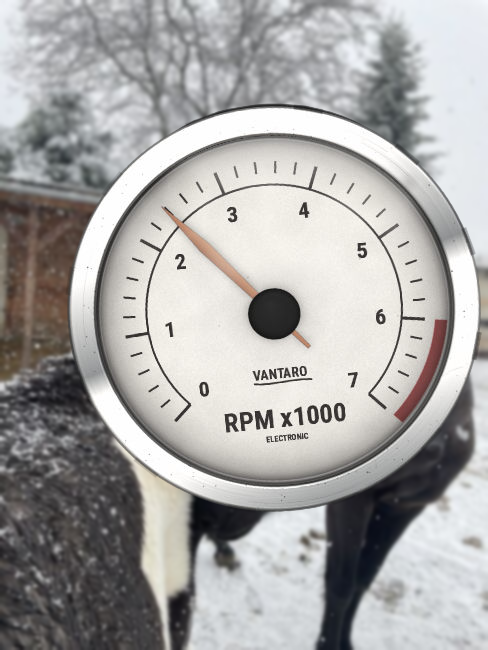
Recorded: 2400; rpm
